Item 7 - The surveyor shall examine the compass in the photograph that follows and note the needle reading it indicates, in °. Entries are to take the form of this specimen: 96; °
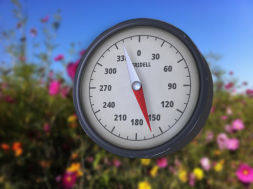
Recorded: 160; °
